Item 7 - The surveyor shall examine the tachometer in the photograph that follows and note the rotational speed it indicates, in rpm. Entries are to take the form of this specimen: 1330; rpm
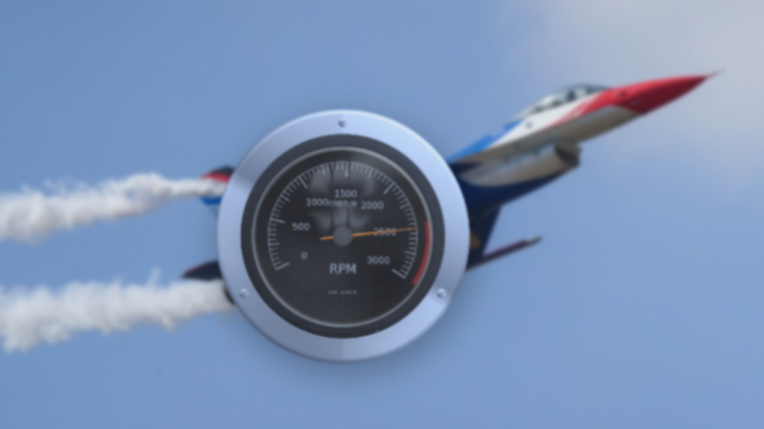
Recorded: 2500; rpm
